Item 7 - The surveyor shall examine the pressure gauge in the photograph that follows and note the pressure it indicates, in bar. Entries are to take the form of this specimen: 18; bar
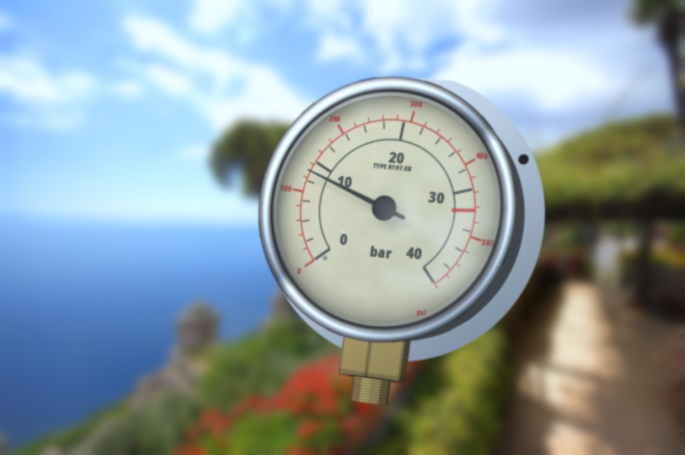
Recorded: 9; bar
